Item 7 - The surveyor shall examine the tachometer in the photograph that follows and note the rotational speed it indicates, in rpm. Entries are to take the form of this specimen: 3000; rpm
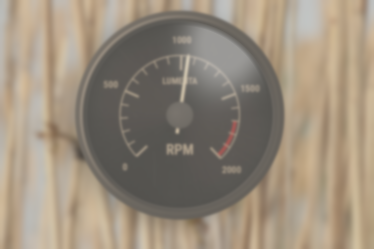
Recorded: 1050; rpm
